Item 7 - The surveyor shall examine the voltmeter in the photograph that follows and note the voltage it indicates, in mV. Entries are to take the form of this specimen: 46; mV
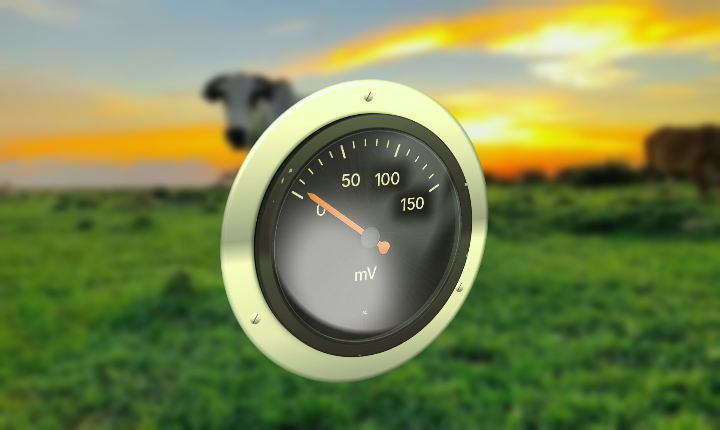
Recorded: 5; mV
